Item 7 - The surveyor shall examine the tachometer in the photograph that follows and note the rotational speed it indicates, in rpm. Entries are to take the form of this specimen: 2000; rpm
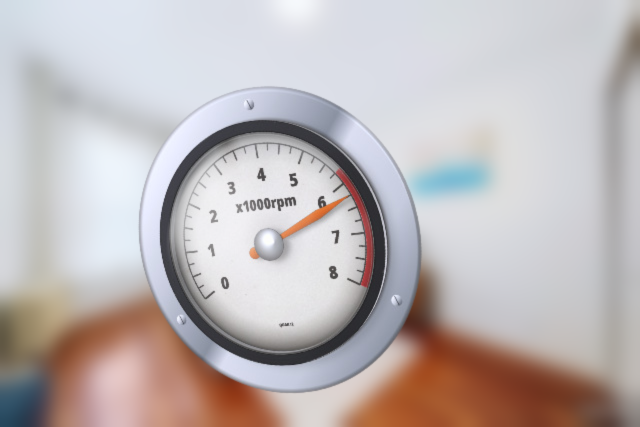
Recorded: 6250; rpm
